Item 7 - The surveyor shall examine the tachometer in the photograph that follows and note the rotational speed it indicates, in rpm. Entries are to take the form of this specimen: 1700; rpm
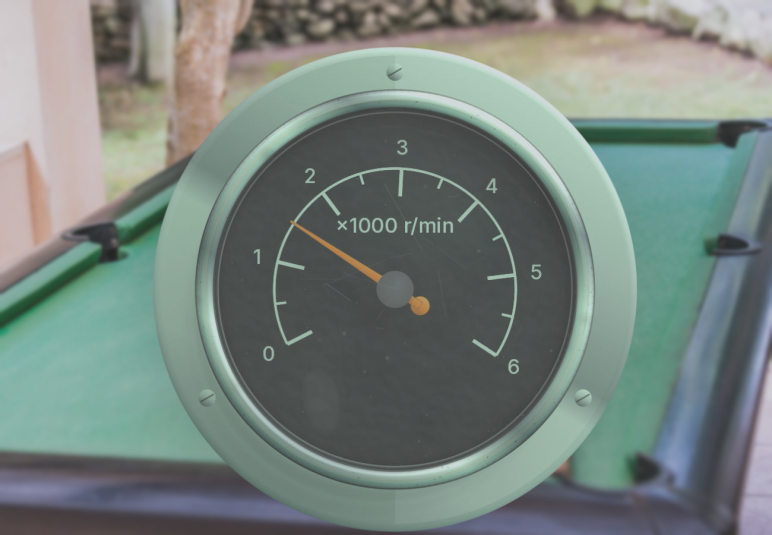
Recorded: 1500; rpm
